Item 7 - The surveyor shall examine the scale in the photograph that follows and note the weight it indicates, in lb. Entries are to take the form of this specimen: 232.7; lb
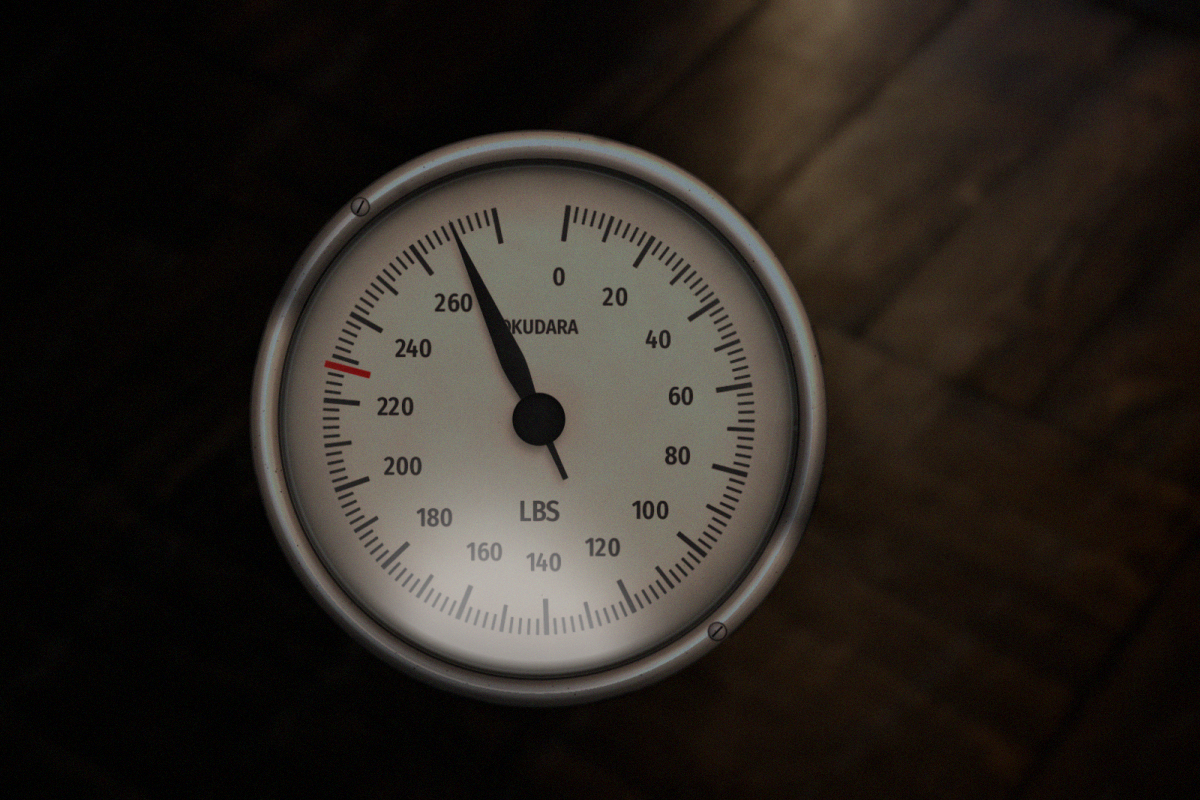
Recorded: 270; lb
